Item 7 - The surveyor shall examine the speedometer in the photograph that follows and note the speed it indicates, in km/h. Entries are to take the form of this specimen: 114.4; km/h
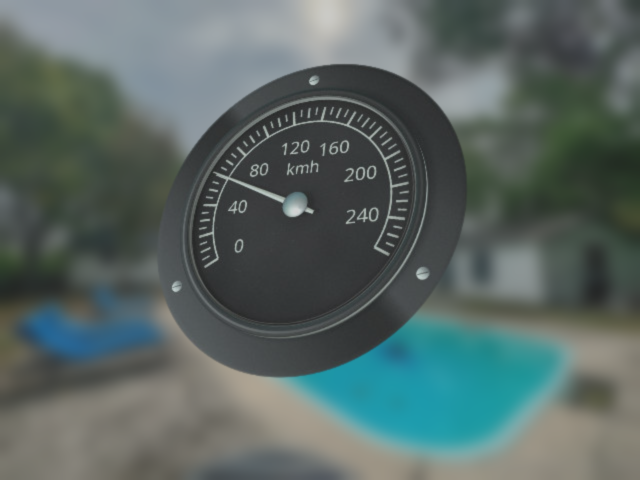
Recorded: 60; km/h
